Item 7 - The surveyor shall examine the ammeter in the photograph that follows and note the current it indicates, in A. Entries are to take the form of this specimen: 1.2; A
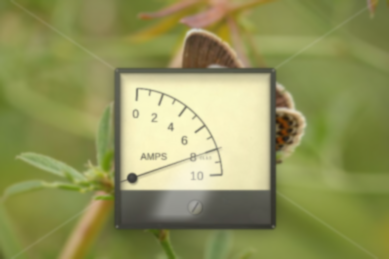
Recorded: 8; A
